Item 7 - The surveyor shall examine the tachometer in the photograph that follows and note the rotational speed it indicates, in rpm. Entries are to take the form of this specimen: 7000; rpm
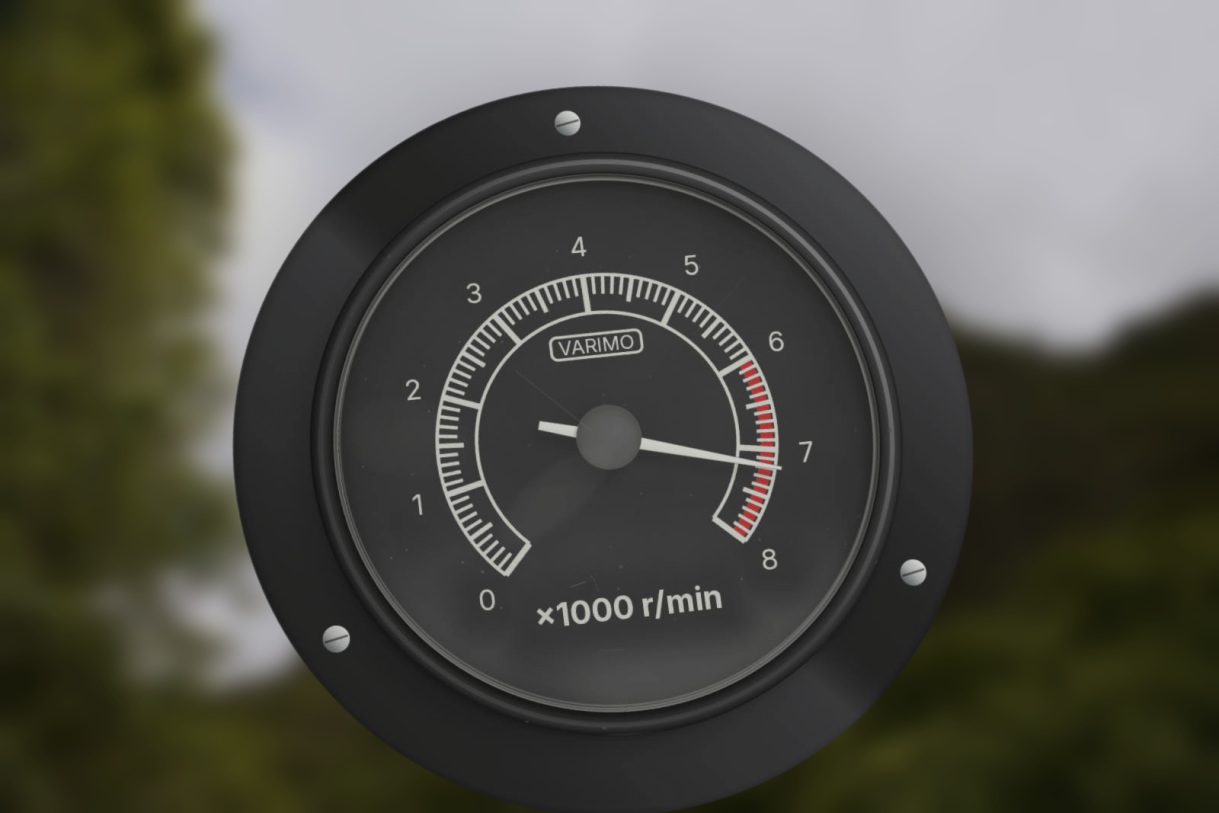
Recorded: 7200; rpm
